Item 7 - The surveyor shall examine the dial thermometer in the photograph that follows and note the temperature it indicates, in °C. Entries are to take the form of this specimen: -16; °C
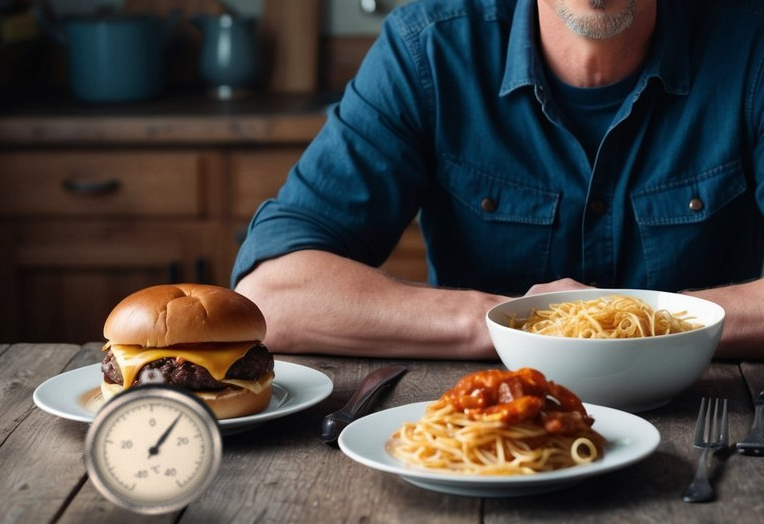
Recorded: 10; °C
